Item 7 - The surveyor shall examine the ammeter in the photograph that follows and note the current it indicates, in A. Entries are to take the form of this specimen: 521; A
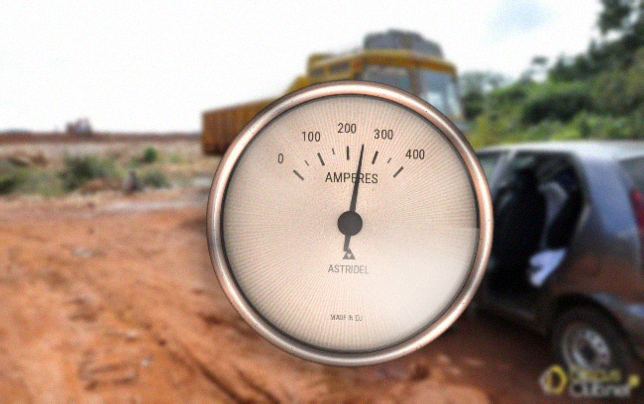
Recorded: 250; A
